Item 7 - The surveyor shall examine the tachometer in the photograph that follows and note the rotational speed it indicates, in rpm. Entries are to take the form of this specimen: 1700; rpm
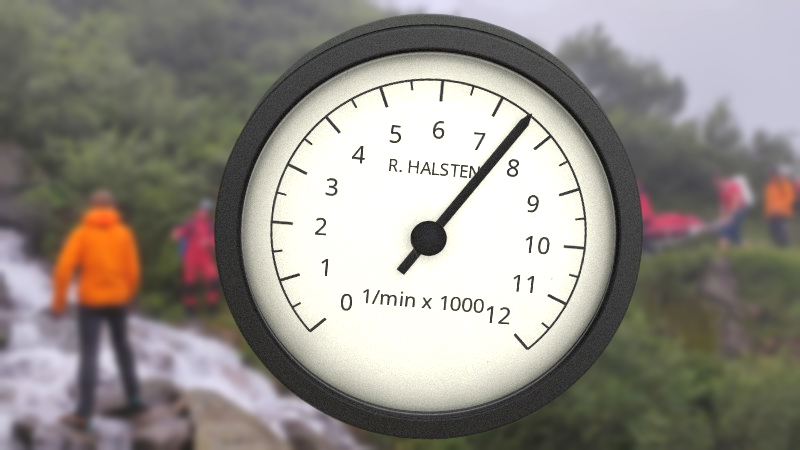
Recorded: 7500; rpm
